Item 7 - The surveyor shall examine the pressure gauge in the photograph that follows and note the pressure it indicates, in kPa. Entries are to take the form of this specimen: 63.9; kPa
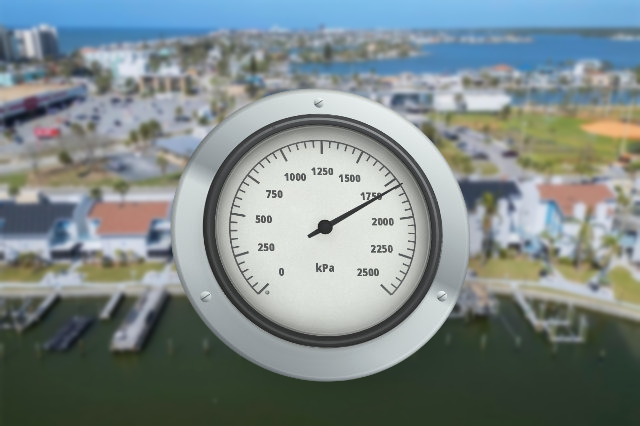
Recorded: 1800; kPa
